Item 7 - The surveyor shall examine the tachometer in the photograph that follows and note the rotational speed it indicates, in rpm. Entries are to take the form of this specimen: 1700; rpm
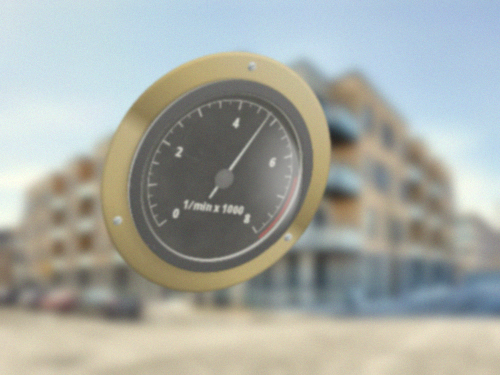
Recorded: 4750; rpm
